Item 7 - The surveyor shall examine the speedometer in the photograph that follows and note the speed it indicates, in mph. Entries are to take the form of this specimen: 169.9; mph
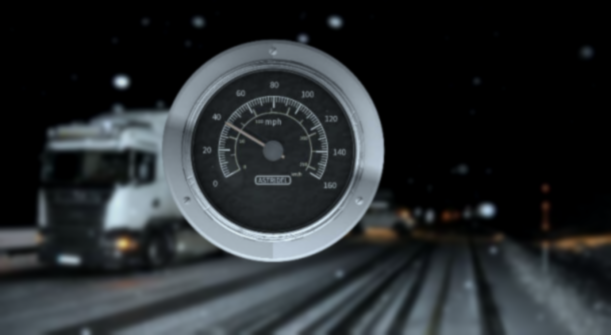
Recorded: 40; mph
